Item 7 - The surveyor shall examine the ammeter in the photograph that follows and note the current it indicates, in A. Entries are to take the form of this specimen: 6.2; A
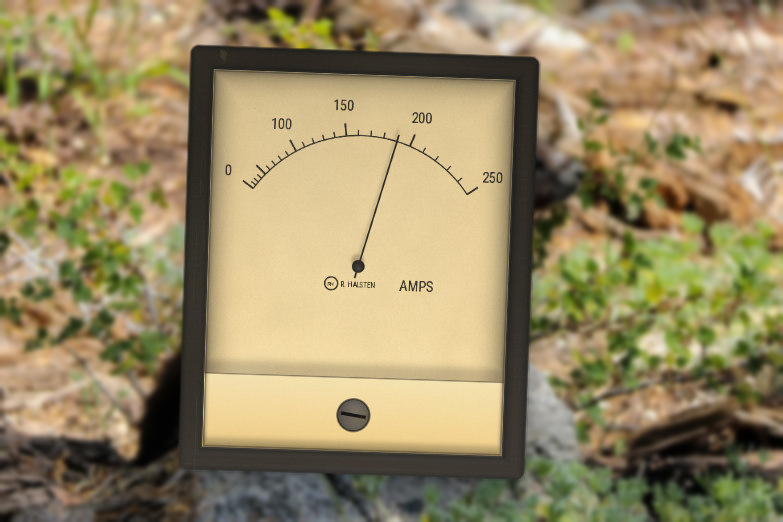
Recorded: 190; A
